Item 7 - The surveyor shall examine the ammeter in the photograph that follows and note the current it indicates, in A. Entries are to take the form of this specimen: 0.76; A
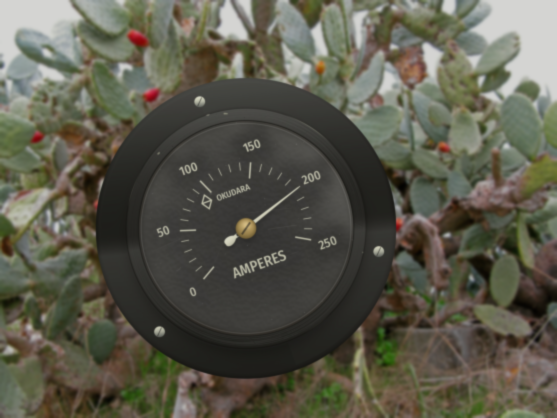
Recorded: 200; A
